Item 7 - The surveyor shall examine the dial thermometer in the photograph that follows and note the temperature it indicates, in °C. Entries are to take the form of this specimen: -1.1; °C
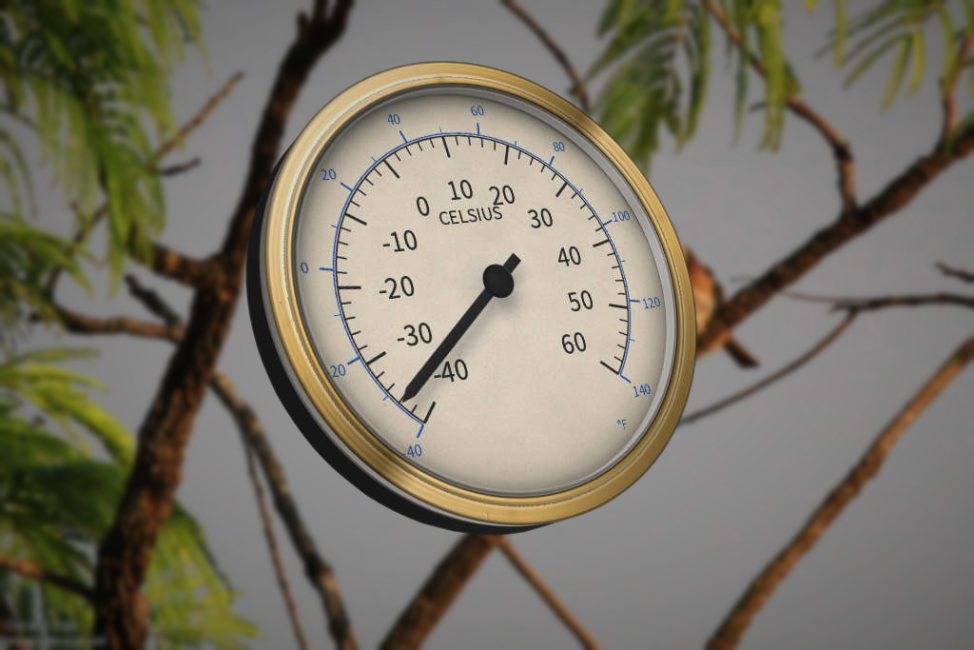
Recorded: -36; °C
